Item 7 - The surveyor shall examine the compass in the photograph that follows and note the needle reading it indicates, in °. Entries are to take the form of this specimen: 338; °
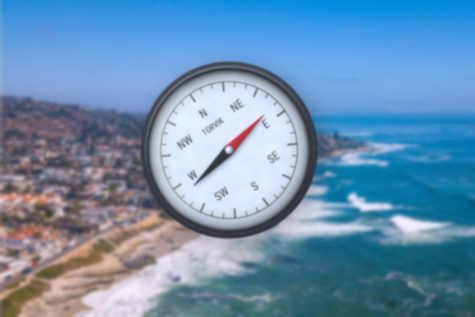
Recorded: 80; °
